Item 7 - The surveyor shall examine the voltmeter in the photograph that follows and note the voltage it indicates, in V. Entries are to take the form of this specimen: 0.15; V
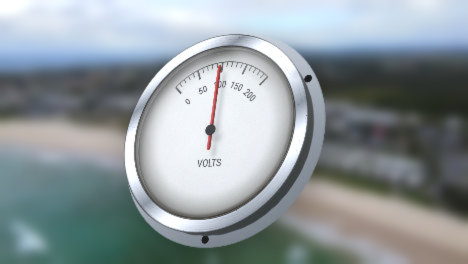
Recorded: 100; V
